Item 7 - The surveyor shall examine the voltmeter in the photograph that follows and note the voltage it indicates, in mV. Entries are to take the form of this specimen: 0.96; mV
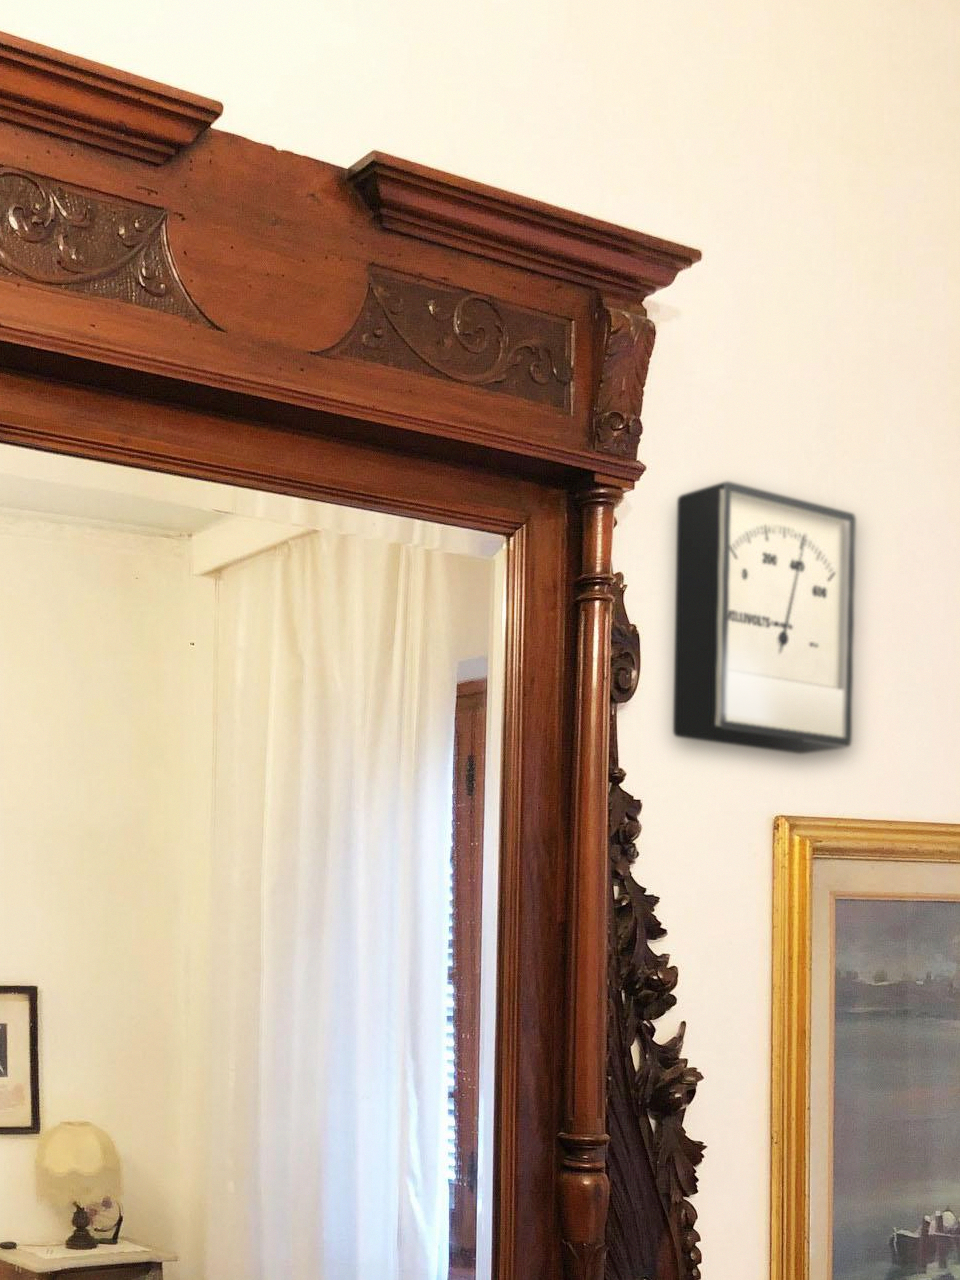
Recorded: 400; mV
